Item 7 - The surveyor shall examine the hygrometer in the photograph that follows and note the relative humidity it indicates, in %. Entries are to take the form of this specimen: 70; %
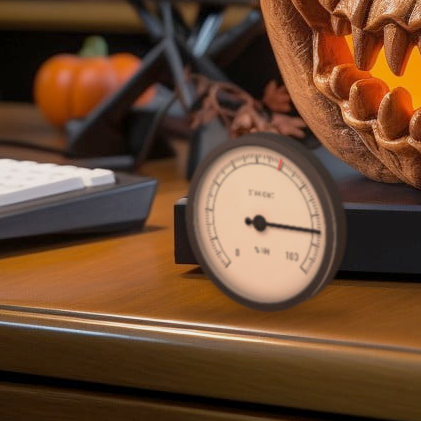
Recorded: 85; %
